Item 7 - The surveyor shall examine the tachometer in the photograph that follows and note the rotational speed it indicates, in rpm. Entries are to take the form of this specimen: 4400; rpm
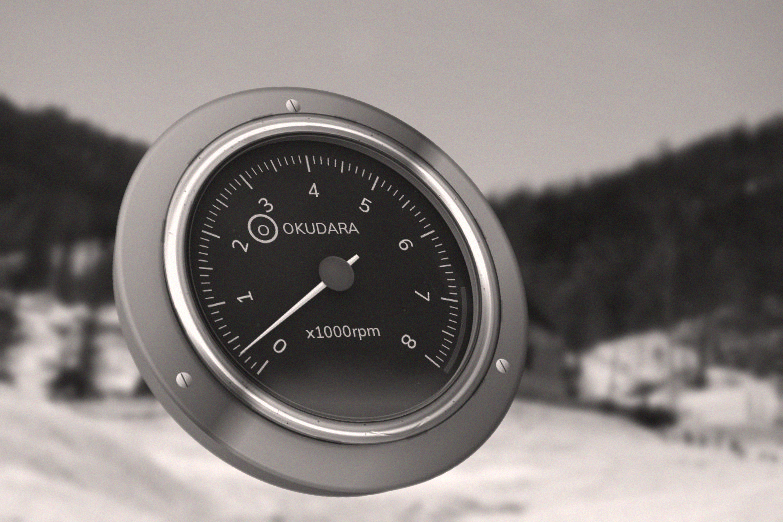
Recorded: 300; rpm
